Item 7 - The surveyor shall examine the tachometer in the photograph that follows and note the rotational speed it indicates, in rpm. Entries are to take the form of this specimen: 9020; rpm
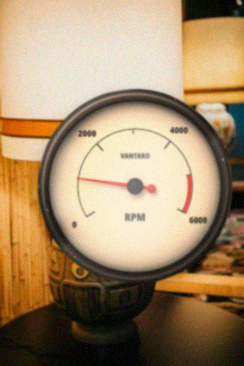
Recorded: 1000; rpm
